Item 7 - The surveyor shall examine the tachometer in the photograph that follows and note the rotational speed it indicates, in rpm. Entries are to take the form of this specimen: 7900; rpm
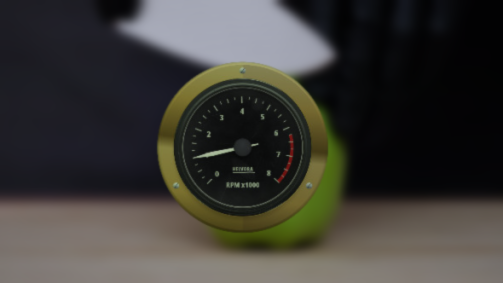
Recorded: 1000; rpm
